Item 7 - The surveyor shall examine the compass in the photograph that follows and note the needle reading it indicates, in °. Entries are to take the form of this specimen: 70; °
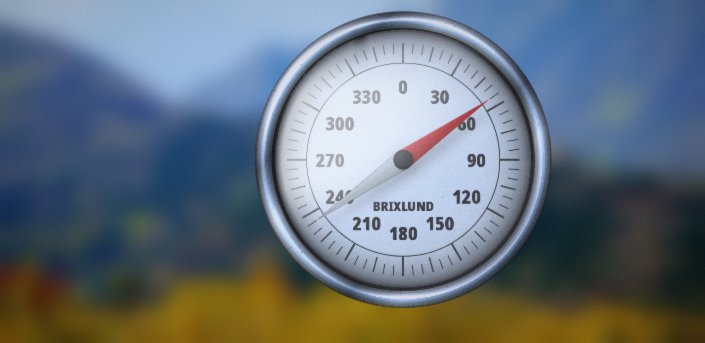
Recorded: 55; °
